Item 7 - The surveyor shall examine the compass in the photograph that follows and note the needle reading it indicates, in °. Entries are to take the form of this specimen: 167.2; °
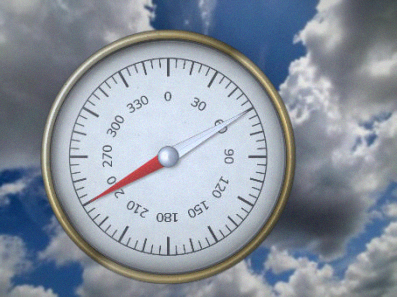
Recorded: 240; °
